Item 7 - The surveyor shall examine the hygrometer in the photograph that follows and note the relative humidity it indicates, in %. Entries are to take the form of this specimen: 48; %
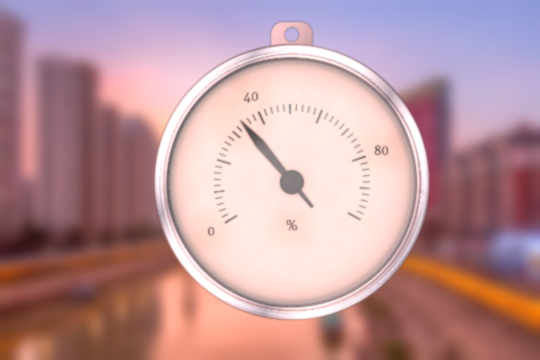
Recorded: 34; %
